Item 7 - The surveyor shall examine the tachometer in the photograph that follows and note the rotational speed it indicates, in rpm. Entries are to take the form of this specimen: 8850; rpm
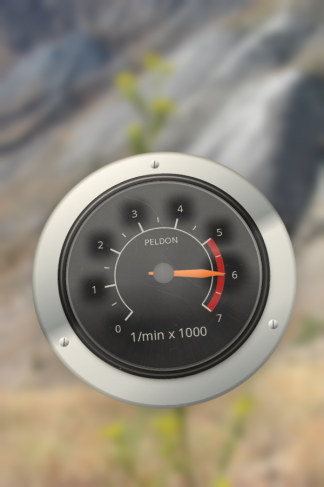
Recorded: 6000; rpm
